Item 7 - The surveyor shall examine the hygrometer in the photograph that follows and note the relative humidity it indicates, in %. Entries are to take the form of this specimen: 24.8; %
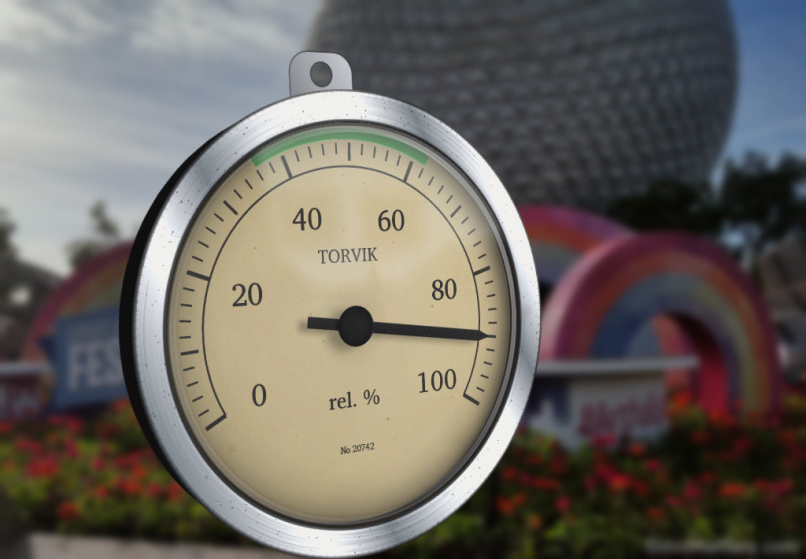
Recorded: 90; %
